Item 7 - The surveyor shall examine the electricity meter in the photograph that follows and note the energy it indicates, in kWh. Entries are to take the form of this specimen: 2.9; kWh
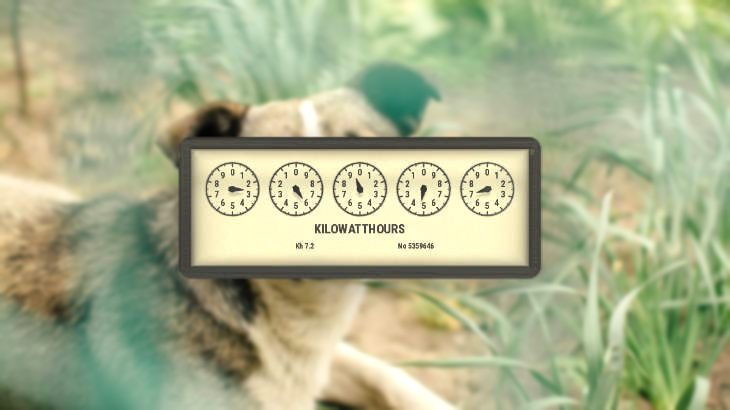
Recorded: 25947; kWh
